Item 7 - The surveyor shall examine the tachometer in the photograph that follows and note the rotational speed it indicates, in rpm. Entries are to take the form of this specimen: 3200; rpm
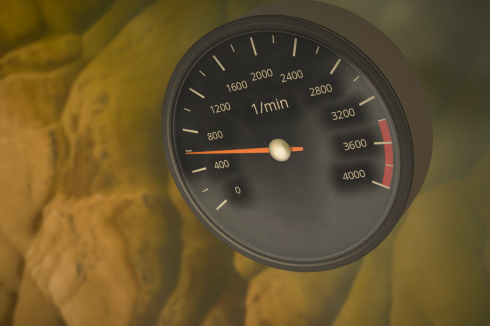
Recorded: 600; rpm
